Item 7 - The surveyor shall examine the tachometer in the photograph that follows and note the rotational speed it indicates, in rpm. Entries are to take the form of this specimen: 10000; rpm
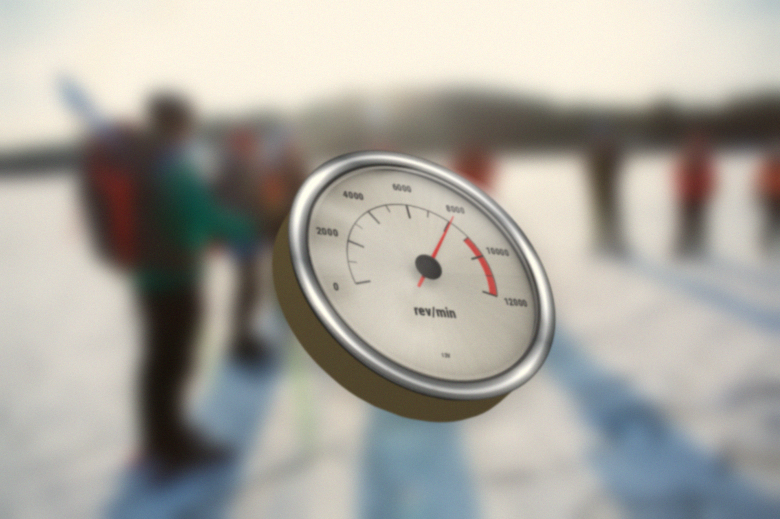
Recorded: 8000; rpm
